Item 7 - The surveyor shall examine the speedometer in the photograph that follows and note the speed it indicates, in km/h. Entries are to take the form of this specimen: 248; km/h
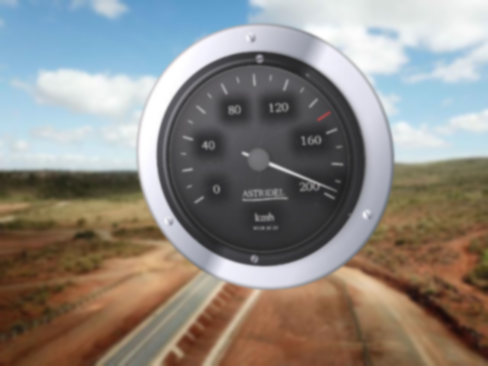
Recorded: 195; km/h
